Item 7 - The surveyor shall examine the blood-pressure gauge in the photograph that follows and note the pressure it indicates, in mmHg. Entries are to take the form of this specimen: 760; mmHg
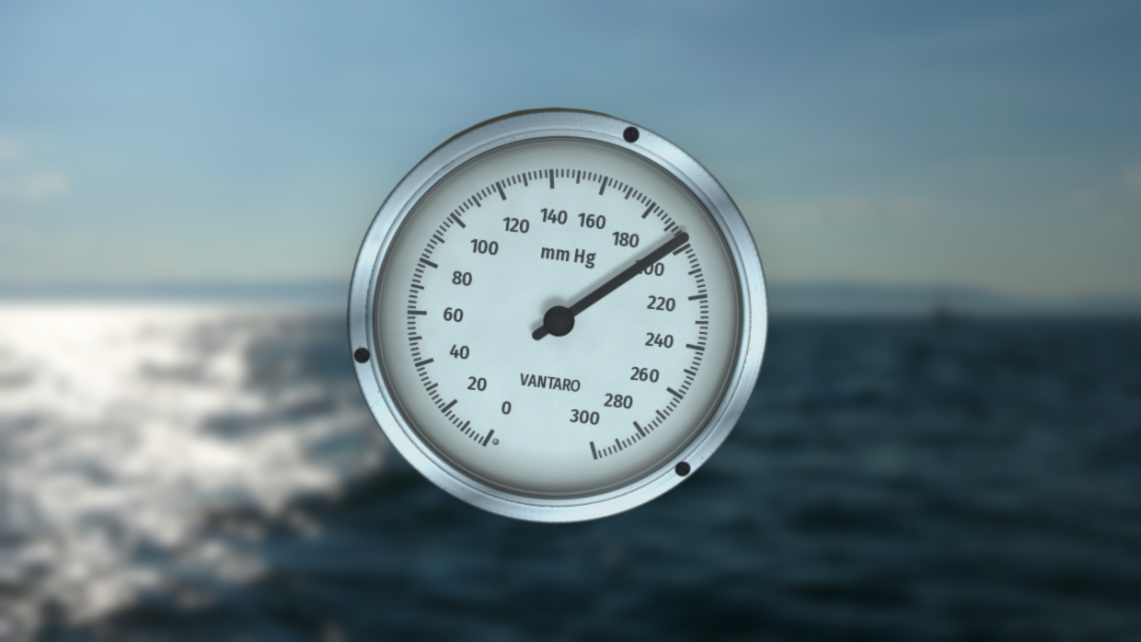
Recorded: 196; mmHg
